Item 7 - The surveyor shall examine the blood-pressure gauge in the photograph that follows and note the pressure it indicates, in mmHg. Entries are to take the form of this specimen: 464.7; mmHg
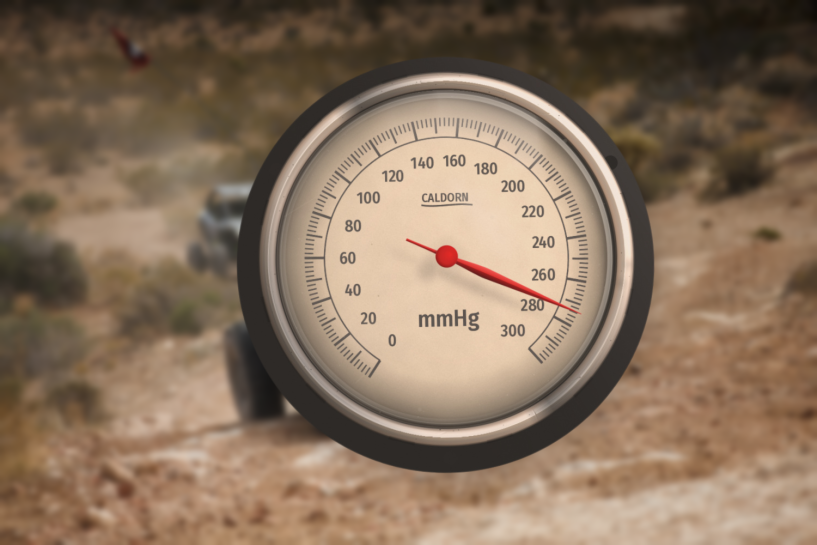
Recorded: 274; mmHg
